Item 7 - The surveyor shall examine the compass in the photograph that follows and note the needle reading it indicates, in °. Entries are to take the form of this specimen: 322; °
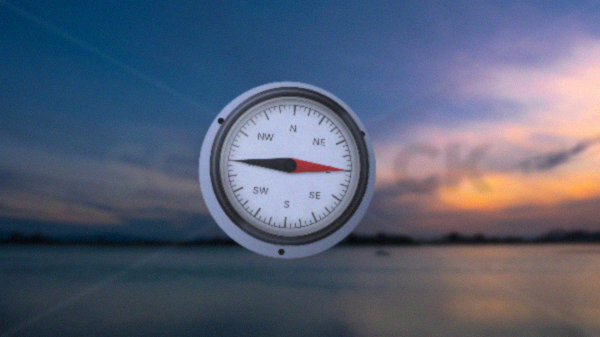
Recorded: 90; °
